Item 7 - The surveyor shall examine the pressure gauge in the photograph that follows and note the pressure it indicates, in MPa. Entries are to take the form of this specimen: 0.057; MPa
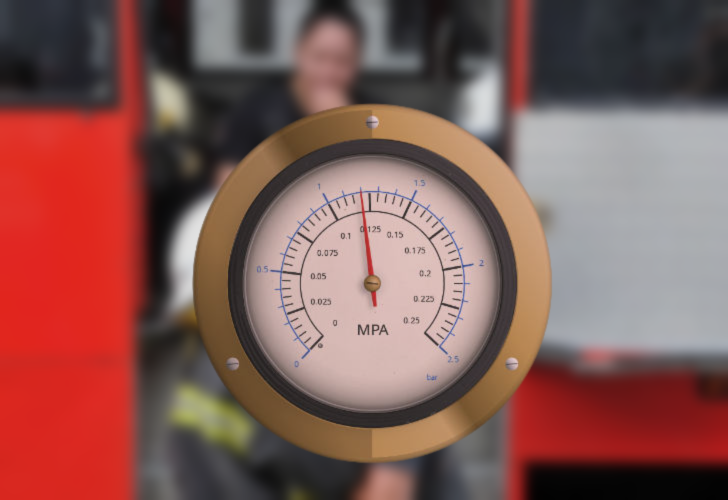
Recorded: 0.12; MPa
